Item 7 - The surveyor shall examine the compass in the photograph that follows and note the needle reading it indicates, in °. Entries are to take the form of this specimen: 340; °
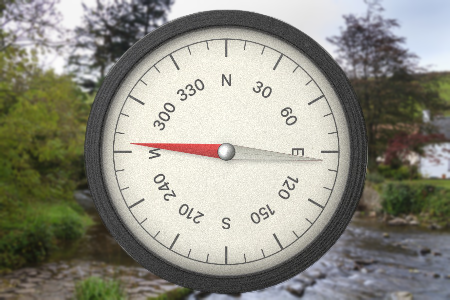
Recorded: 275; °
